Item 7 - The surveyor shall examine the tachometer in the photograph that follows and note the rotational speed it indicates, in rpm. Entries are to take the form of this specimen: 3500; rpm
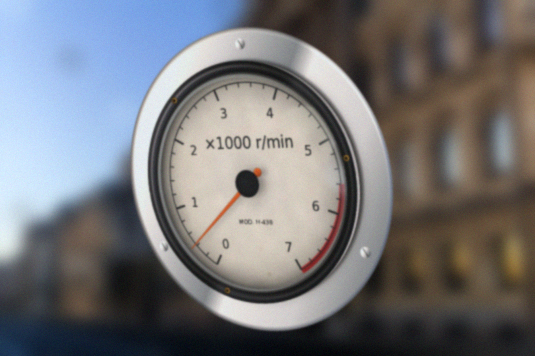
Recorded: 400; rpm
